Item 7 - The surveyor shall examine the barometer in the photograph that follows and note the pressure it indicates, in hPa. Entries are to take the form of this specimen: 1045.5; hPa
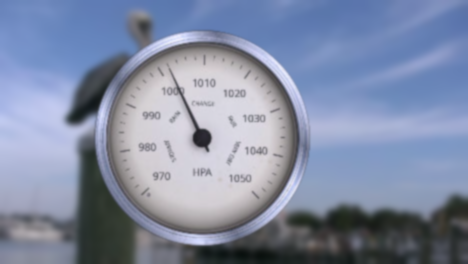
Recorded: 1002; hPa
